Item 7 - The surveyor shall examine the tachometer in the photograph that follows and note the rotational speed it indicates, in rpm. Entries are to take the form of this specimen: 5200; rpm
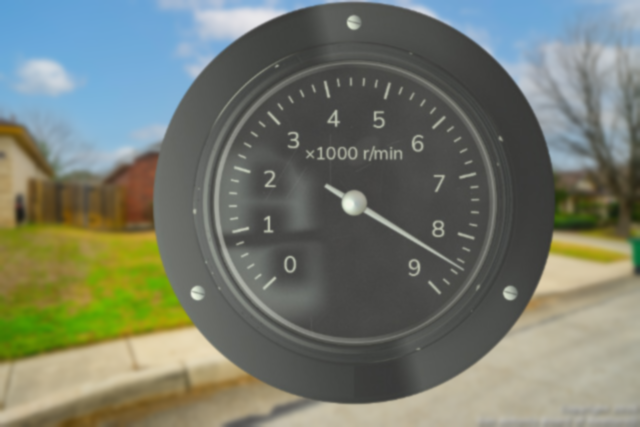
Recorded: 8500; rpm
